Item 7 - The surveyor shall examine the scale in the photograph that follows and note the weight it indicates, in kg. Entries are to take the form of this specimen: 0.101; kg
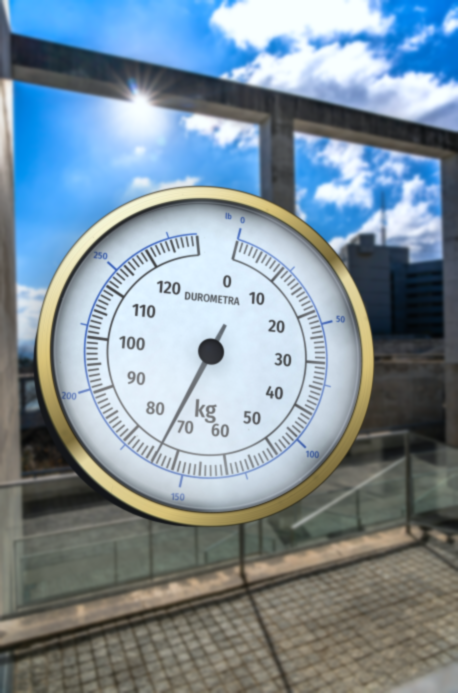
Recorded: 74; kg
